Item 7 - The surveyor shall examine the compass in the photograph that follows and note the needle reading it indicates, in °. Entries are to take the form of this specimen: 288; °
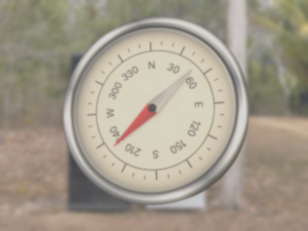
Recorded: 230; °
